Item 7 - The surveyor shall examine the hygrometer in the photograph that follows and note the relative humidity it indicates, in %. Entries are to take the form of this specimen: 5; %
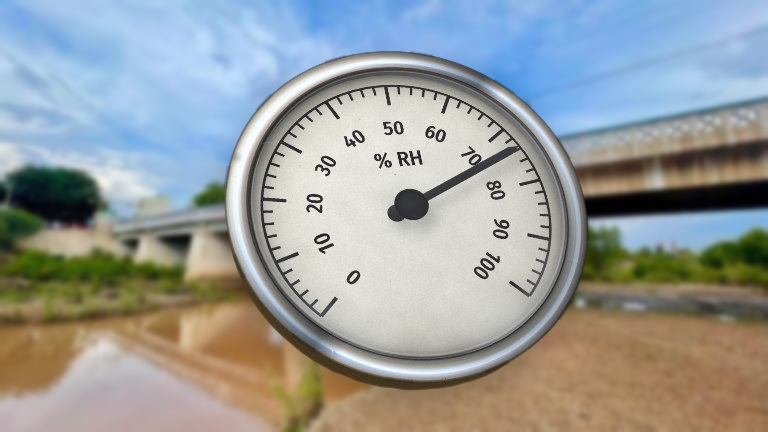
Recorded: 74; %
